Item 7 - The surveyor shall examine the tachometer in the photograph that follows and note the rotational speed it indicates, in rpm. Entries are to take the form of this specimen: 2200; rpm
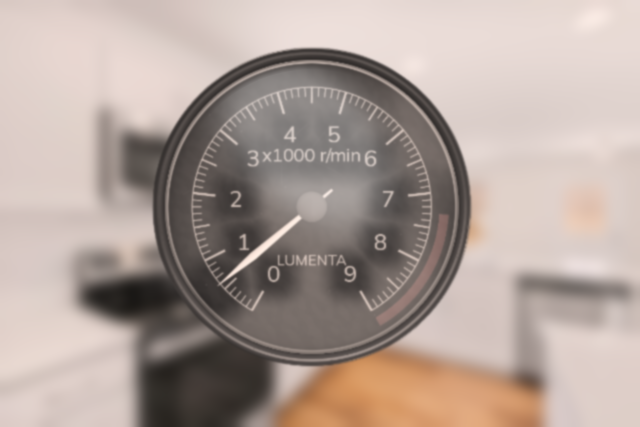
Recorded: 600; rpm
